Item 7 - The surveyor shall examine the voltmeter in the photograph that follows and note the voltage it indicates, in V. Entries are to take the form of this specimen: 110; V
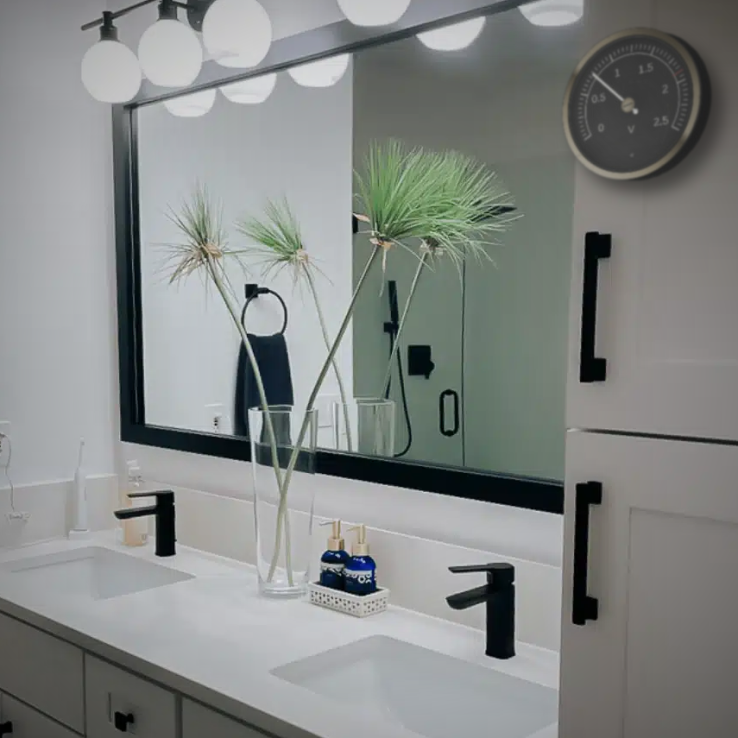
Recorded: 0.75; V
